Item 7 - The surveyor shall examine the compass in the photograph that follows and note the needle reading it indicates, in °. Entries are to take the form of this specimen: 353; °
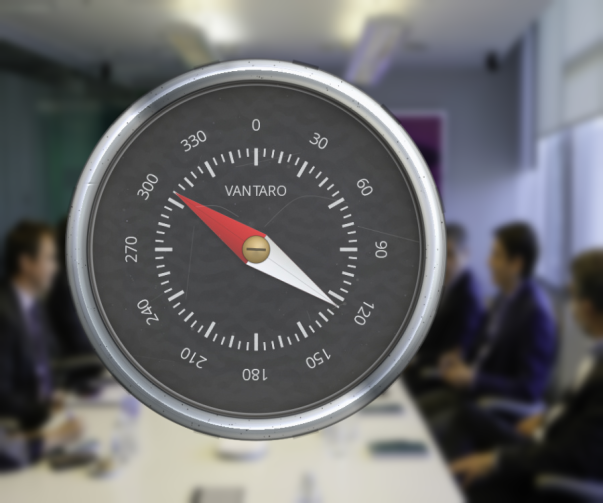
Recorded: 305; °
